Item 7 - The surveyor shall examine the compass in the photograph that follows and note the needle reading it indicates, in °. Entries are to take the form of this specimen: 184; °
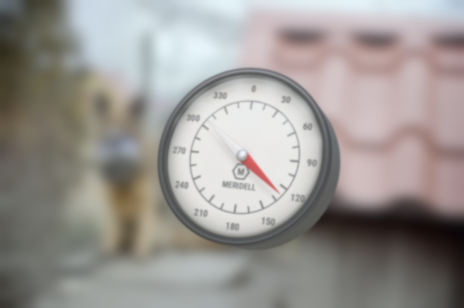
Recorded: 127.5; °
